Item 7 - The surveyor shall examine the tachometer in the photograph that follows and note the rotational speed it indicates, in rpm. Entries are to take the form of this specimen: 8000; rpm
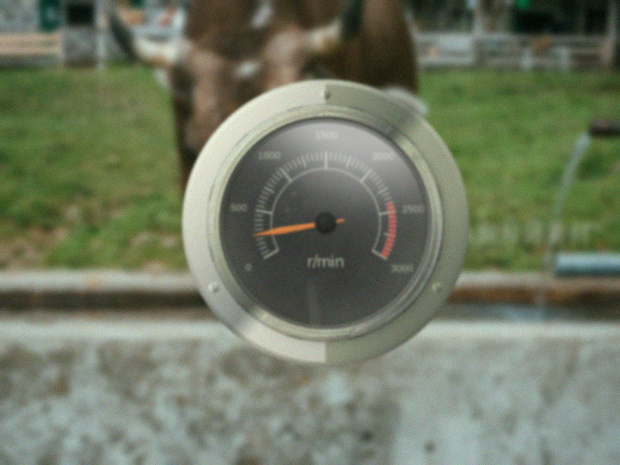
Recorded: 250; rpm
